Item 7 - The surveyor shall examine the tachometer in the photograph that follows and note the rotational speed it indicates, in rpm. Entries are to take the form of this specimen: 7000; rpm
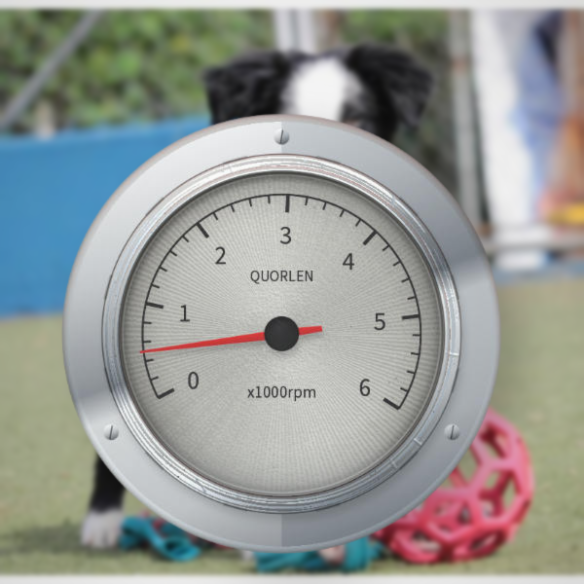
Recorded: 500; rpm
